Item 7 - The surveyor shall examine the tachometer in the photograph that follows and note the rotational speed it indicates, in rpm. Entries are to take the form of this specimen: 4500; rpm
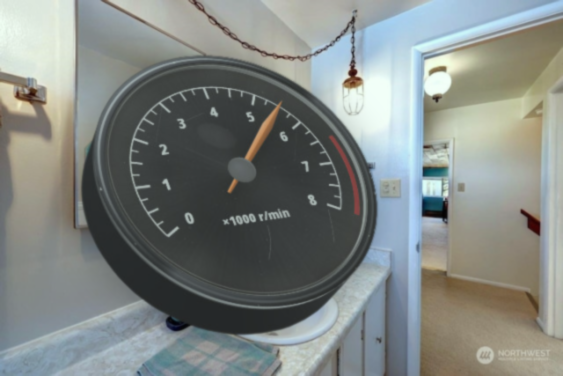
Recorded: 5500; rpm
